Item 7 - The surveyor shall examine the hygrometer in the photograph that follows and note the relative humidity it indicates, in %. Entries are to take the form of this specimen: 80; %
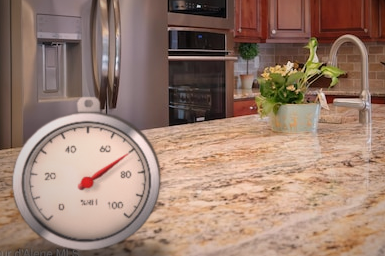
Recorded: 70; %
